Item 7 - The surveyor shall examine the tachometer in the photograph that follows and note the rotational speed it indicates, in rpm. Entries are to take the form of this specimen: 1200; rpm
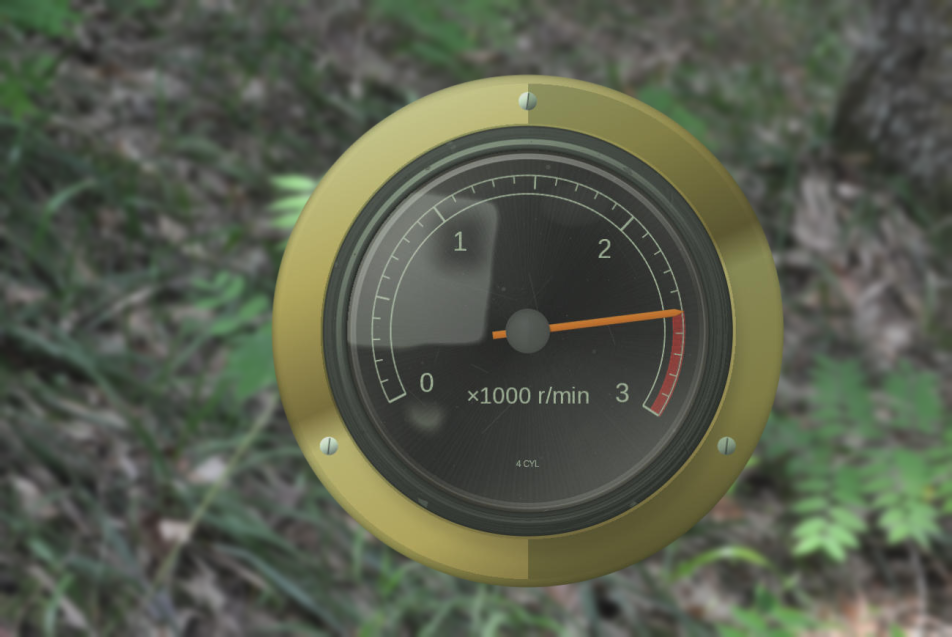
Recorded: 2500; rpm
